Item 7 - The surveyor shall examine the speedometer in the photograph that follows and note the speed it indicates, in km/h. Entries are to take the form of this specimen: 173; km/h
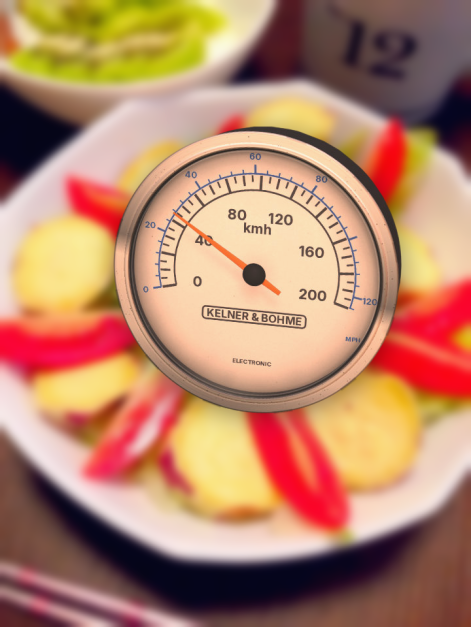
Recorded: 45; km/h
